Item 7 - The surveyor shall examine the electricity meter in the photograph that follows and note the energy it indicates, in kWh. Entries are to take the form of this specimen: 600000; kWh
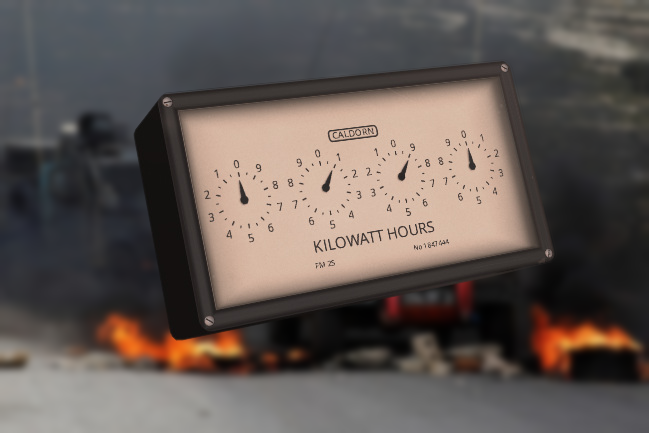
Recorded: 90; kWh
